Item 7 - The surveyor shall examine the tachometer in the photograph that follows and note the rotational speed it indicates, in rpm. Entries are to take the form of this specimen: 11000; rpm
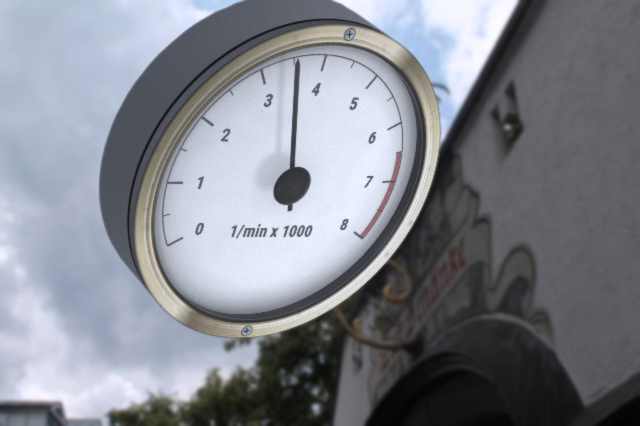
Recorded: 3500; rpm
